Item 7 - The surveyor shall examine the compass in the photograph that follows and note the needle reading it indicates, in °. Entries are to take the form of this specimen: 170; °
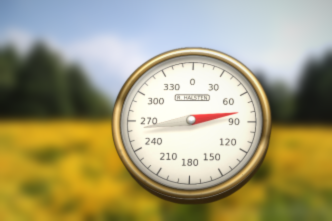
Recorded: 80; °
